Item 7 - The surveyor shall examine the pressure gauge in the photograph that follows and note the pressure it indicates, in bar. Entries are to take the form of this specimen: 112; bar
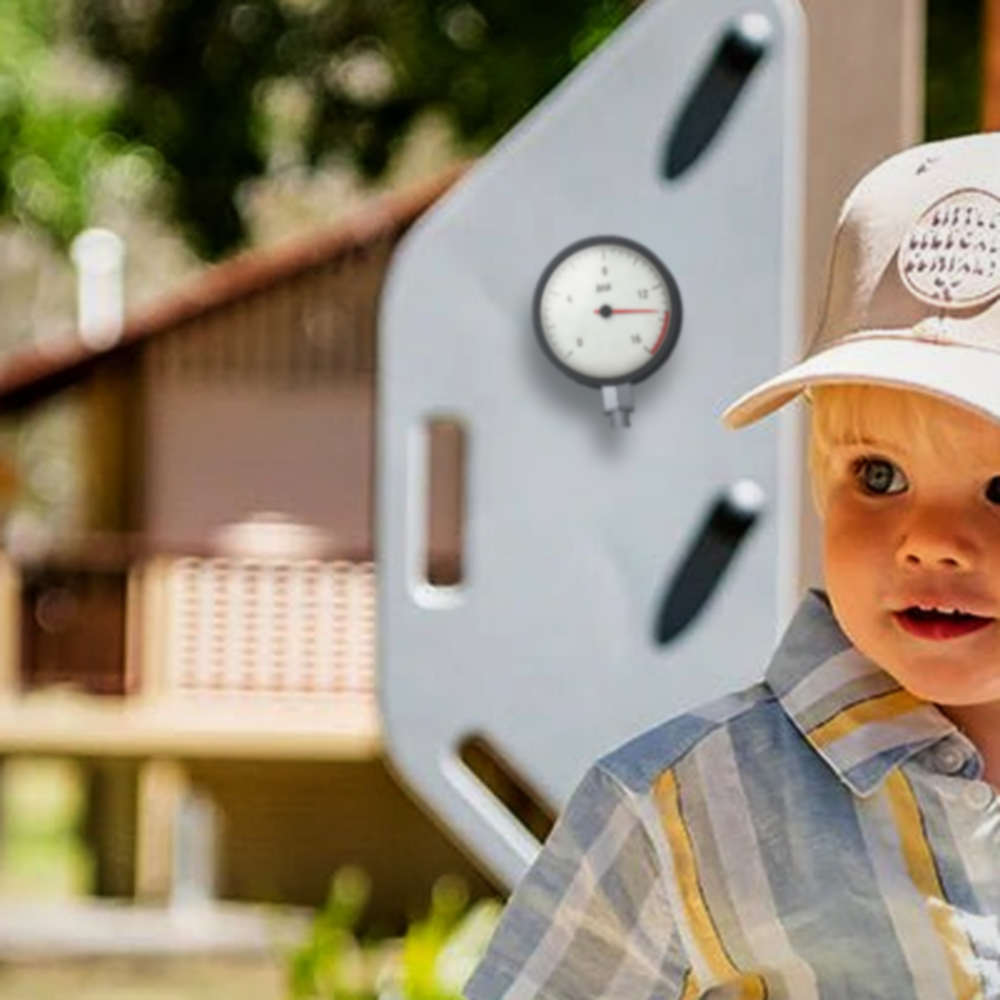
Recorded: 13.5; bar
